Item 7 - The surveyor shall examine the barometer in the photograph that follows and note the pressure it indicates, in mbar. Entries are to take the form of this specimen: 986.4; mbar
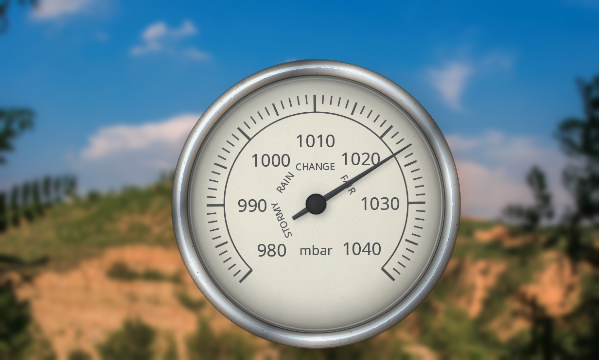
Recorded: 1023; mbar
